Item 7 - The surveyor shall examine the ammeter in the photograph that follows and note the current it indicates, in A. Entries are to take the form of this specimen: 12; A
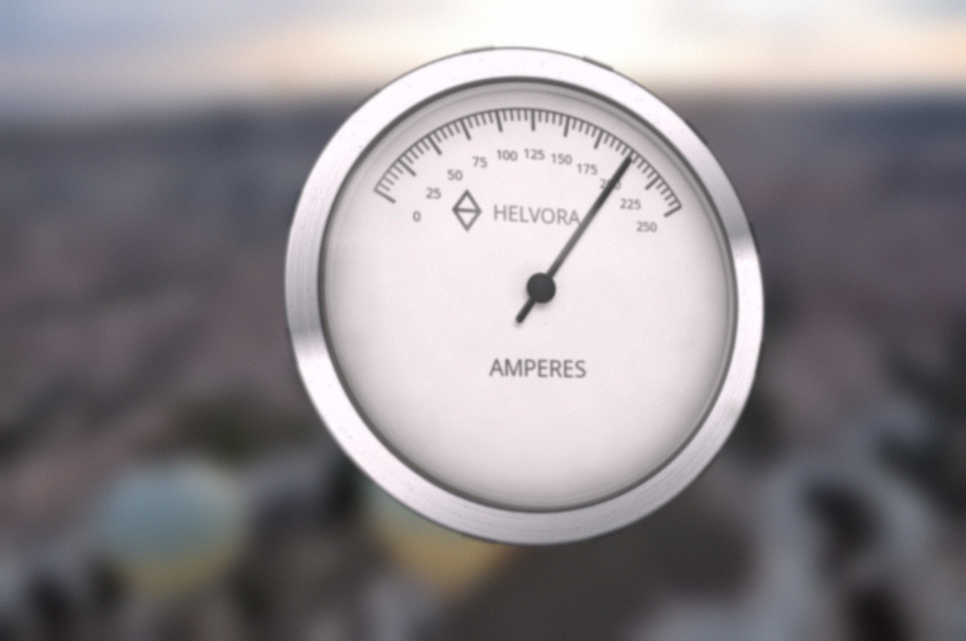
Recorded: 200; A
